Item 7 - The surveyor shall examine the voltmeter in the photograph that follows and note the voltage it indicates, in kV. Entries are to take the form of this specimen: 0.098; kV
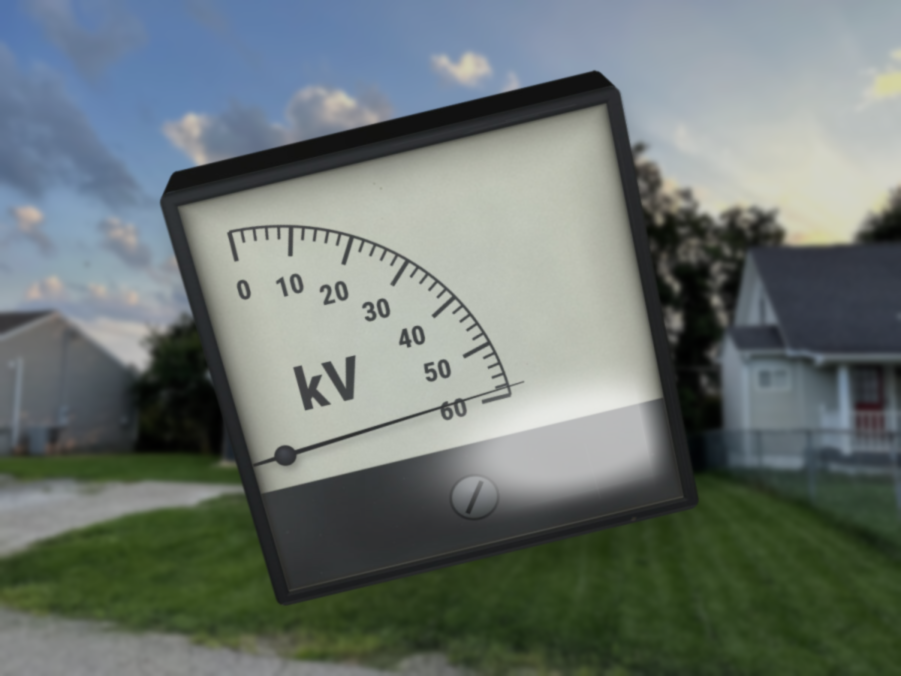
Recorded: 58; kV
